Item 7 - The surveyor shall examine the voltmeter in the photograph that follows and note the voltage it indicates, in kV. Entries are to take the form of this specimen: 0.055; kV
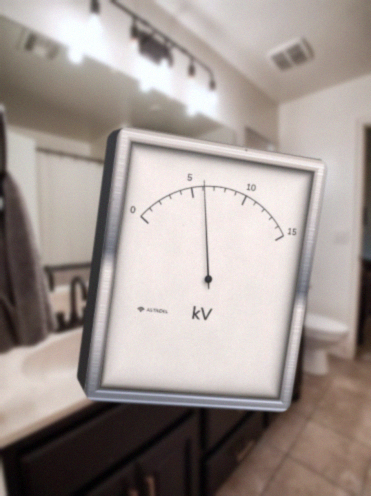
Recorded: 6; kV
